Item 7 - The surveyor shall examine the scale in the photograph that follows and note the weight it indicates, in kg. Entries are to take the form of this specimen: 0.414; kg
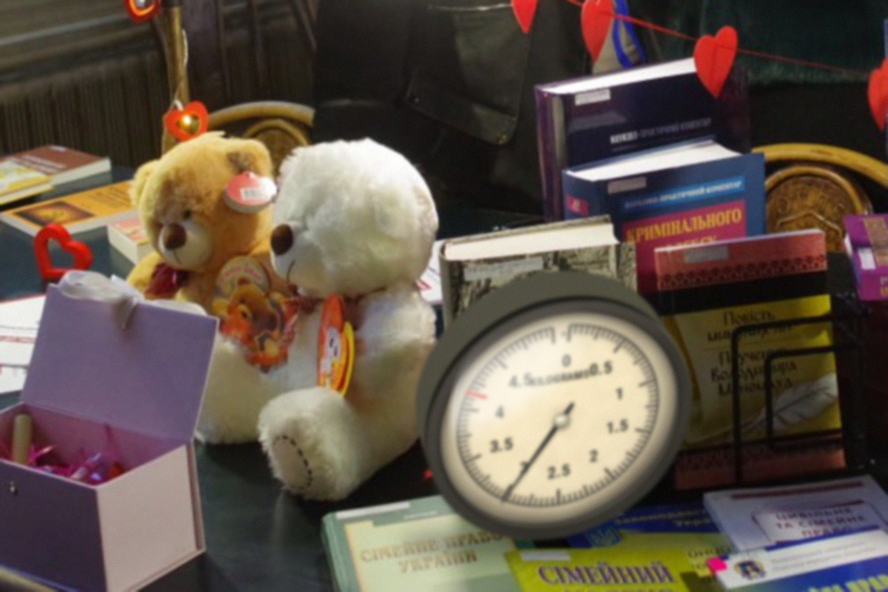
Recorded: 3; kg
